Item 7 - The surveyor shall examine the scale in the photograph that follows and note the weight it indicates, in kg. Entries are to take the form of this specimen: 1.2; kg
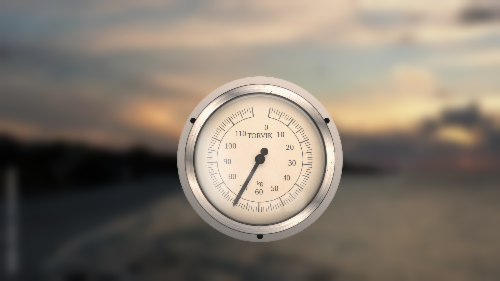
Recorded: 70; kg
